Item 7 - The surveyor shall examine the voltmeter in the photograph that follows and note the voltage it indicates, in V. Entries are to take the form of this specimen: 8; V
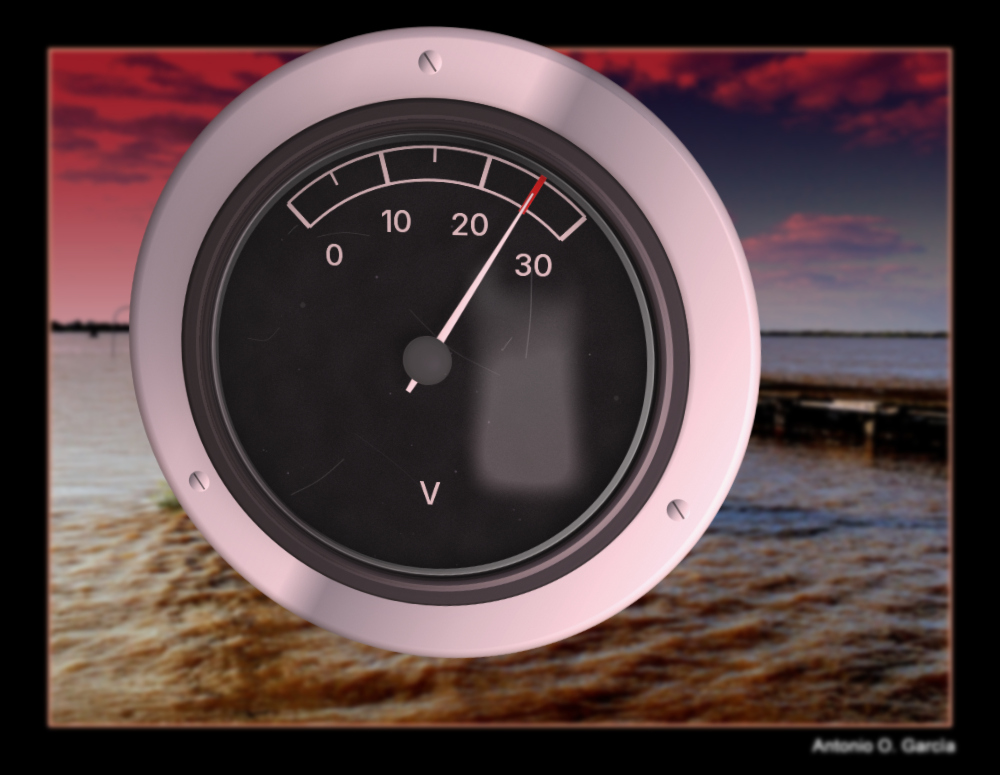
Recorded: 25; V
